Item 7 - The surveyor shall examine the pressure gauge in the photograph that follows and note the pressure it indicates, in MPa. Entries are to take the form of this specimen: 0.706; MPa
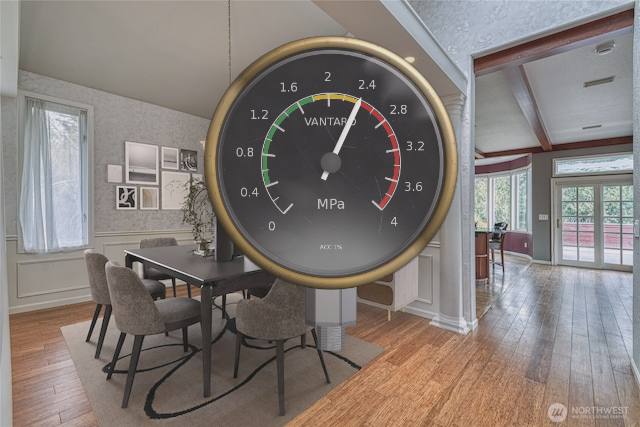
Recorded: 2.4; MPa
